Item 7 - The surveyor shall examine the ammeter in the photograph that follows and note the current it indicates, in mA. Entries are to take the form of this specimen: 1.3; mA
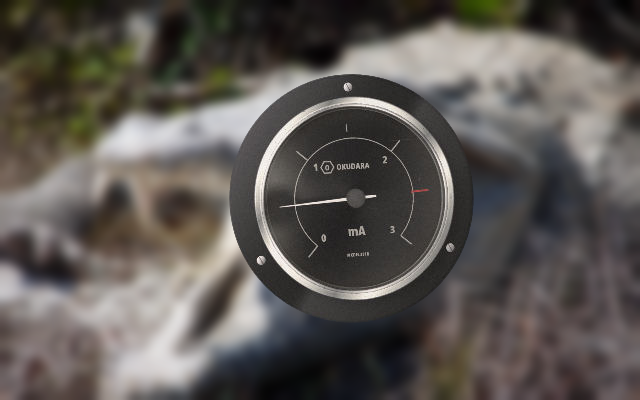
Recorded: 0.5; mA
